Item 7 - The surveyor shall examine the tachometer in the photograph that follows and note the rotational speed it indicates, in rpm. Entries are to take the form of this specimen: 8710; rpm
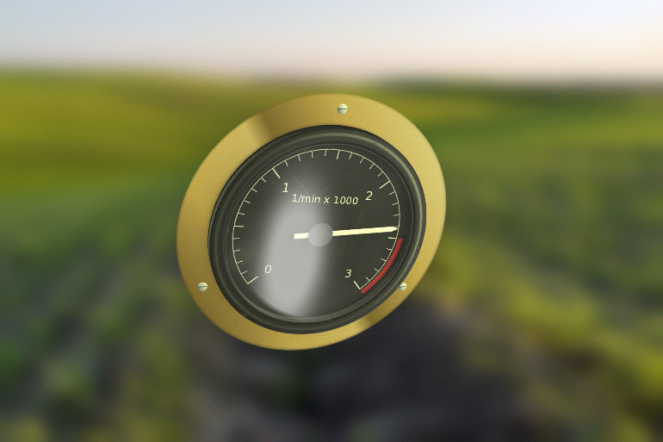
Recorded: 2400; rpm
